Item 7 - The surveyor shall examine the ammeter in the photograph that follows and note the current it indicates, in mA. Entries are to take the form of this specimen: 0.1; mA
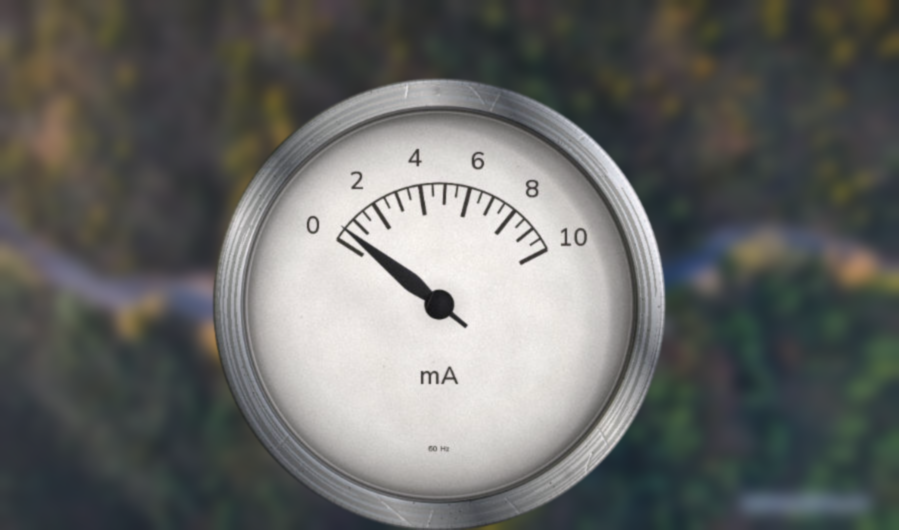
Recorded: 0.5; mA
